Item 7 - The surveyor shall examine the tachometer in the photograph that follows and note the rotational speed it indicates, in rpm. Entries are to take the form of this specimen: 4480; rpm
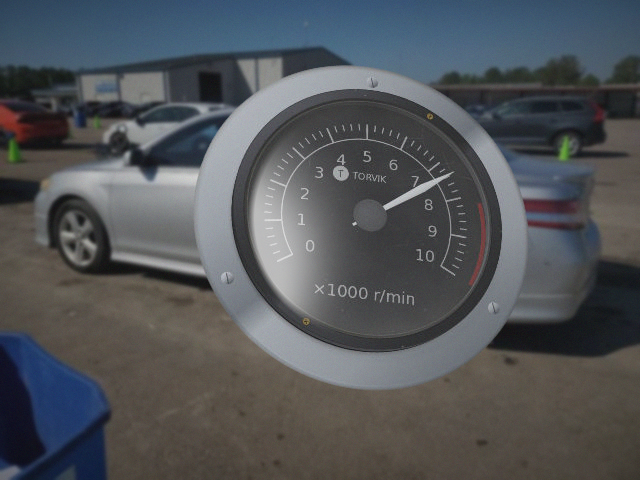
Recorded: 7400; rpm
